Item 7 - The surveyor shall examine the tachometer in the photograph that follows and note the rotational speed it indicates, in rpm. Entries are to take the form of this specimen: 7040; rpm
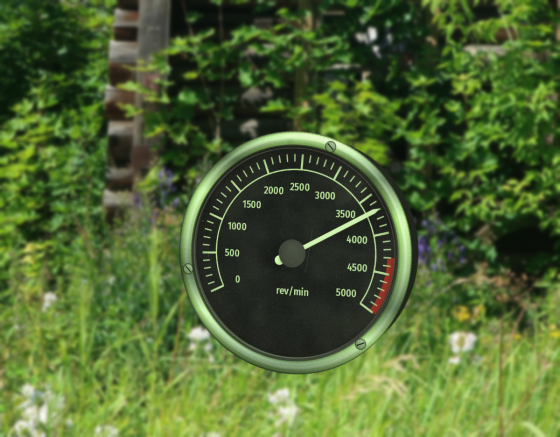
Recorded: 3700; rpm
